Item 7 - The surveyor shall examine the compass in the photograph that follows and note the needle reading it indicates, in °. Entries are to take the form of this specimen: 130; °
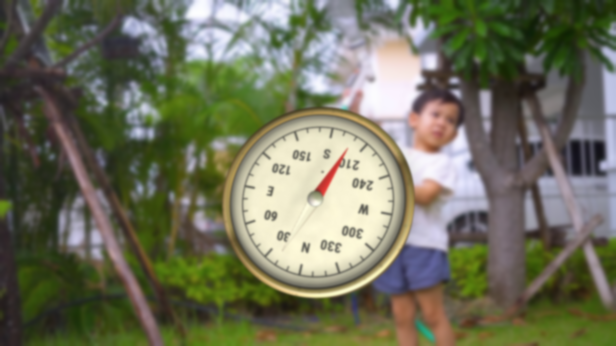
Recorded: 200; °
